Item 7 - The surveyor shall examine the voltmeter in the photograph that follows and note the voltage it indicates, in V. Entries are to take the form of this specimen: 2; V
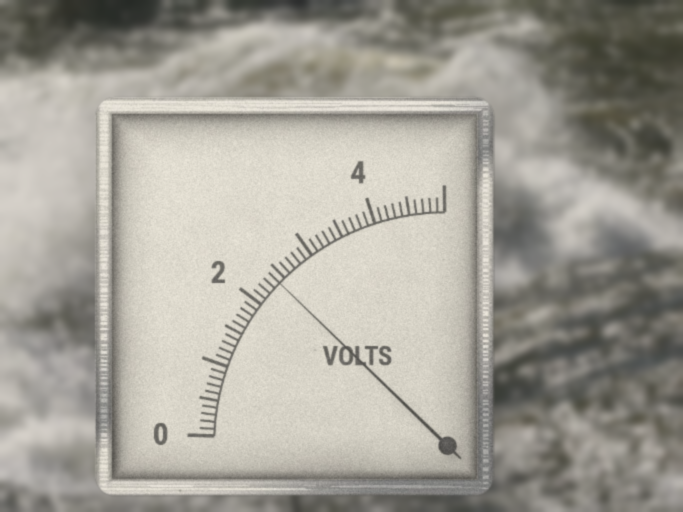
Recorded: 2.4; V
